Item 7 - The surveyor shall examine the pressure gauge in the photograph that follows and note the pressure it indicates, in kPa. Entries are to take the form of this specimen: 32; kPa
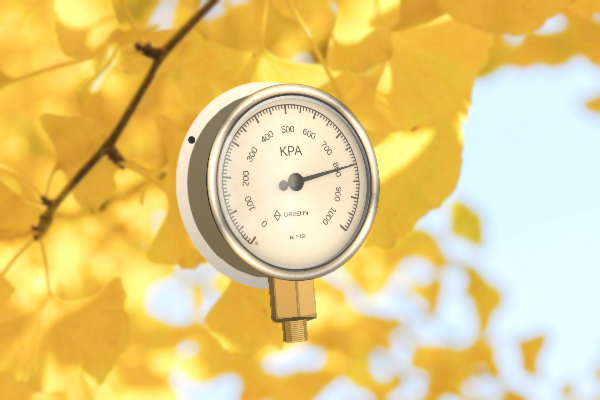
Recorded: 800; kPa
